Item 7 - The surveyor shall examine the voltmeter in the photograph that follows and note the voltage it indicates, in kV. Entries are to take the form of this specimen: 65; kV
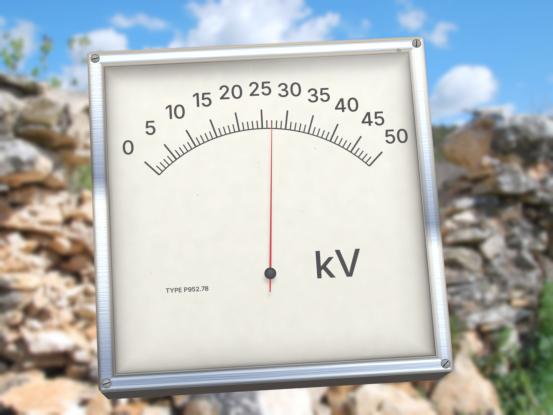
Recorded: 27; kV
